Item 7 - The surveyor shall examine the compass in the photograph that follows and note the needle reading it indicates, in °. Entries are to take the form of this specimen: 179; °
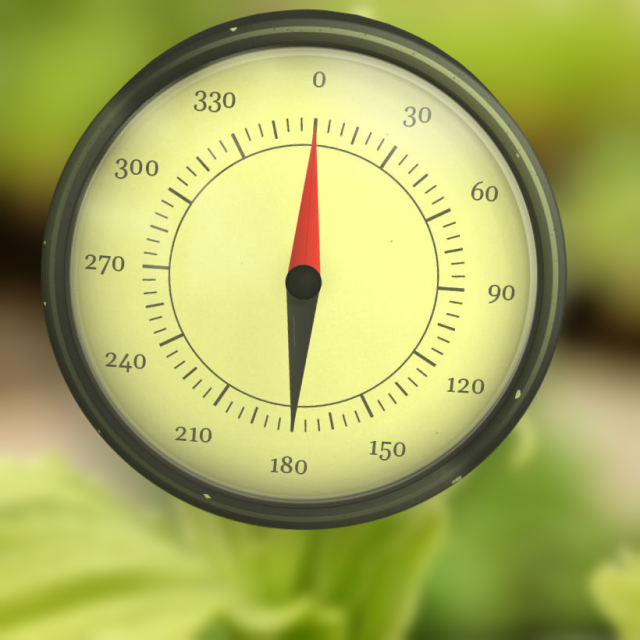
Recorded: 0; °
